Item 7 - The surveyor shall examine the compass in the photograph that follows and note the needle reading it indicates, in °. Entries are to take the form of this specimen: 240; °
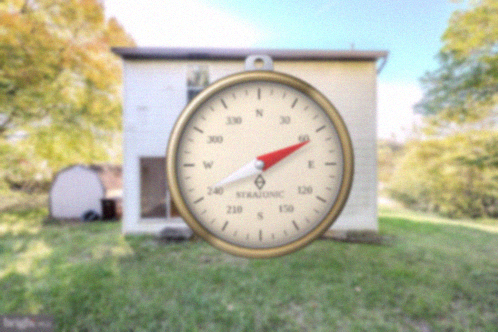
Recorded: 65; °
